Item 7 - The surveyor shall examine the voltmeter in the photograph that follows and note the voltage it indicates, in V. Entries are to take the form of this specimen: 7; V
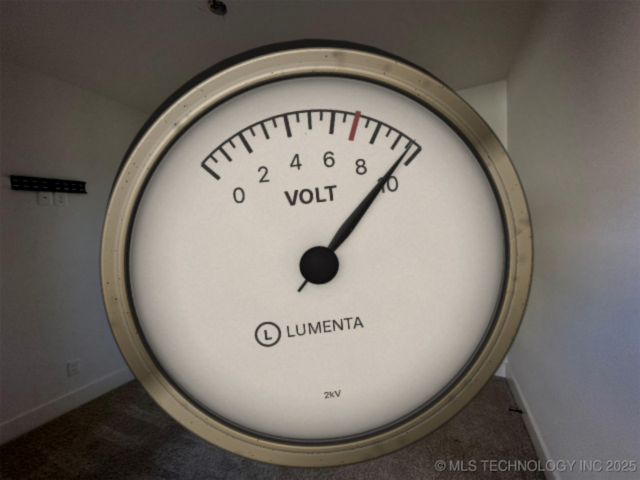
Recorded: 9.5; V
